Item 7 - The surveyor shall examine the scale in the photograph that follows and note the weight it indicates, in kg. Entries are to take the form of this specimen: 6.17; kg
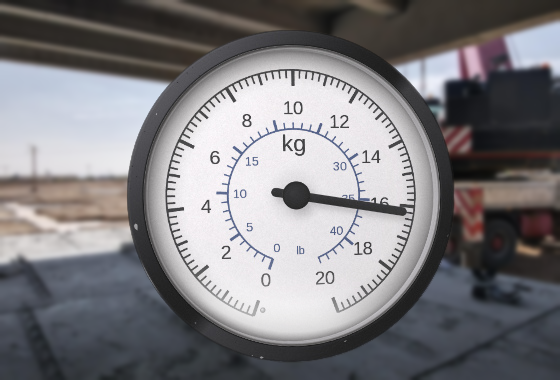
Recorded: 16.2; kg
